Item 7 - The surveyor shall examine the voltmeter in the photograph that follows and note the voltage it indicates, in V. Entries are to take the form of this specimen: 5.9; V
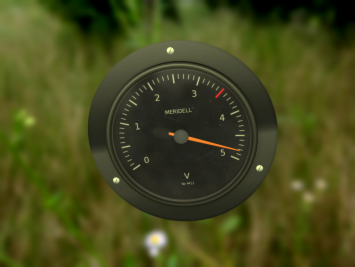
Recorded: 4.8; V
